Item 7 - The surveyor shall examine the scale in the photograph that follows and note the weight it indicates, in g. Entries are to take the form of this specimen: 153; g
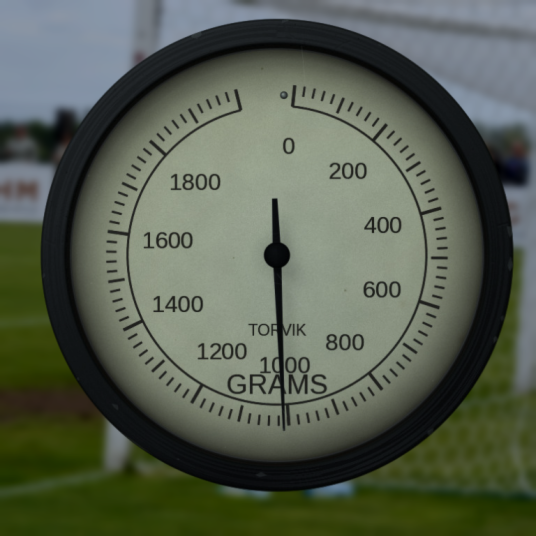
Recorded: 1010; g
